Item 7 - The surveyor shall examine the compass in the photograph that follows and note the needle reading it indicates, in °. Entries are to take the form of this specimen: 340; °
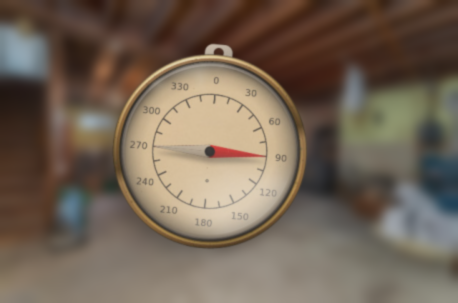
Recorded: 90; °
